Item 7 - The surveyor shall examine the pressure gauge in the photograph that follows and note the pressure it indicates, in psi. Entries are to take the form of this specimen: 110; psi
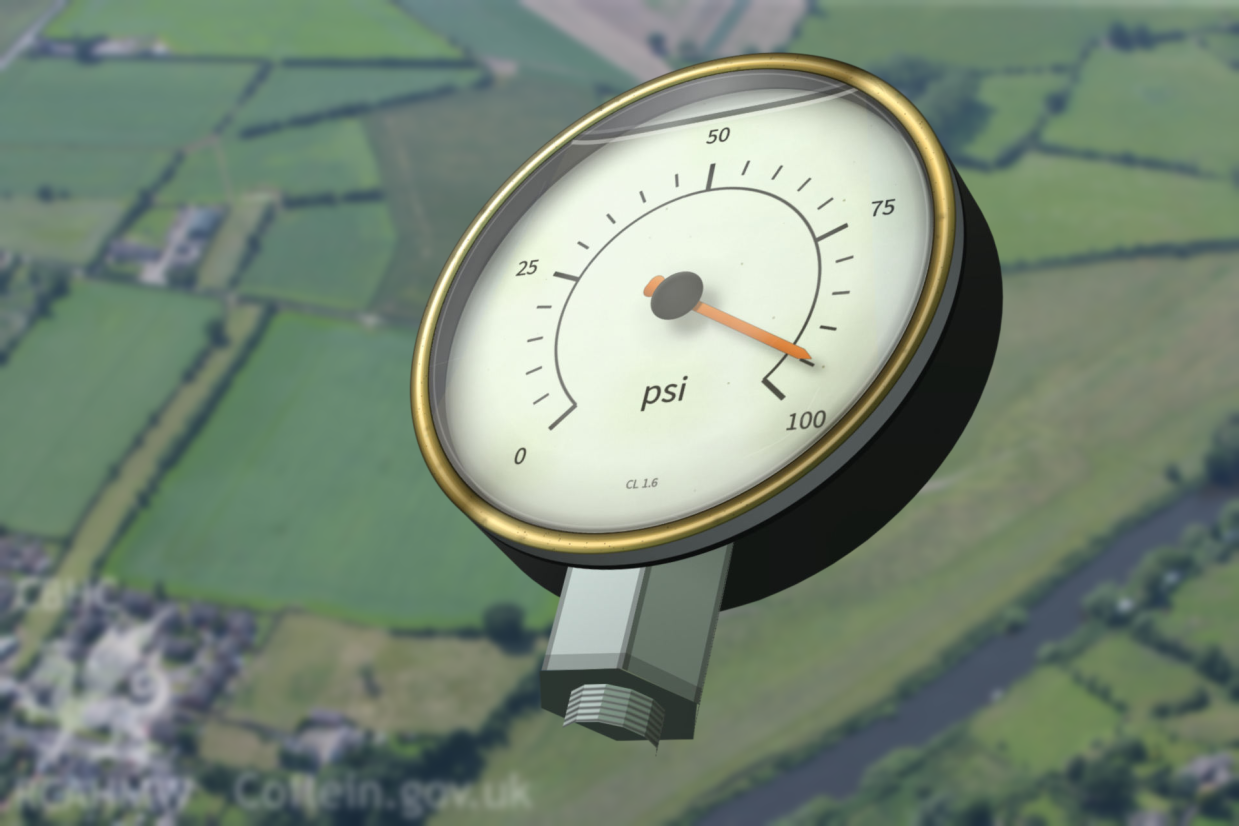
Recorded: 95; psi
